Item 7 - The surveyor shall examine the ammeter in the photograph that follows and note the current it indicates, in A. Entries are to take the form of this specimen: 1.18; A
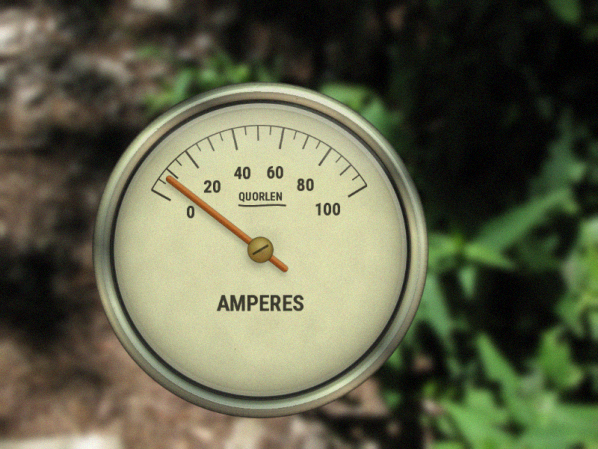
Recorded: 7.5; A
